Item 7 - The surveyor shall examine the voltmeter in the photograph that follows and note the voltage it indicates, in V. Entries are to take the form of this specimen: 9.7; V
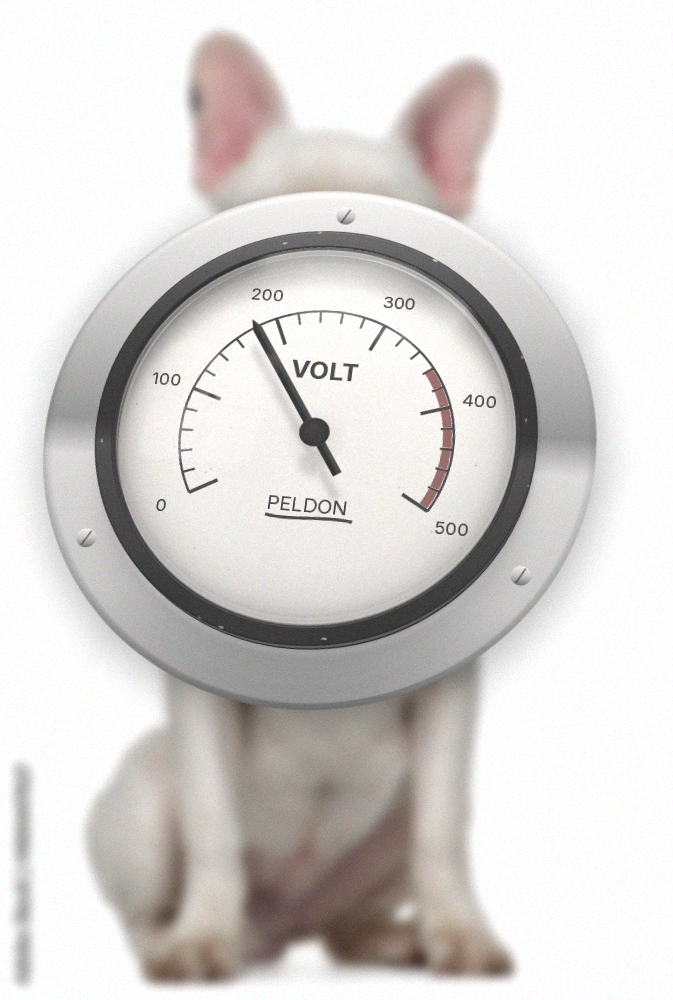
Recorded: 180; V
